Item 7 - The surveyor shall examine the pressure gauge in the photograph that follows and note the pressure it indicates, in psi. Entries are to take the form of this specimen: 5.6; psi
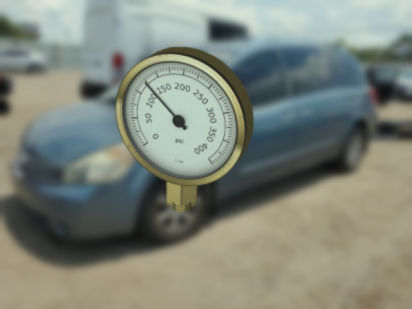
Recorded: 125; psi
